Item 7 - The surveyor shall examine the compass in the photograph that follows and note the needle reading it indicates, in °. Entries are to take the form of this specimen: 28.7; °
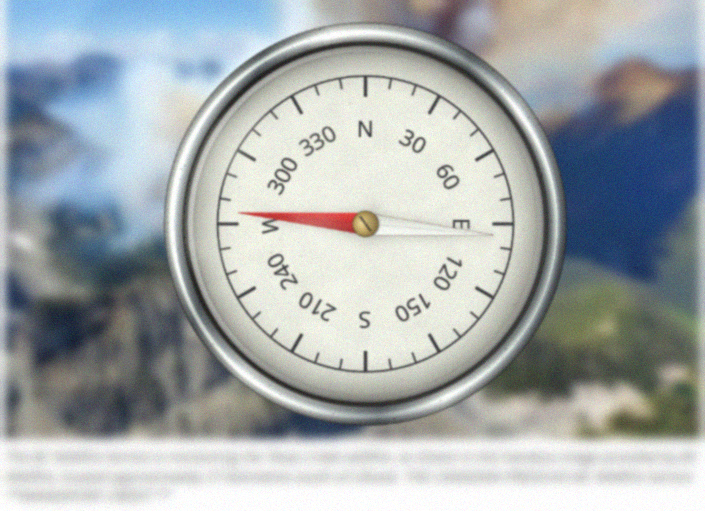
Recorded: 275; °
